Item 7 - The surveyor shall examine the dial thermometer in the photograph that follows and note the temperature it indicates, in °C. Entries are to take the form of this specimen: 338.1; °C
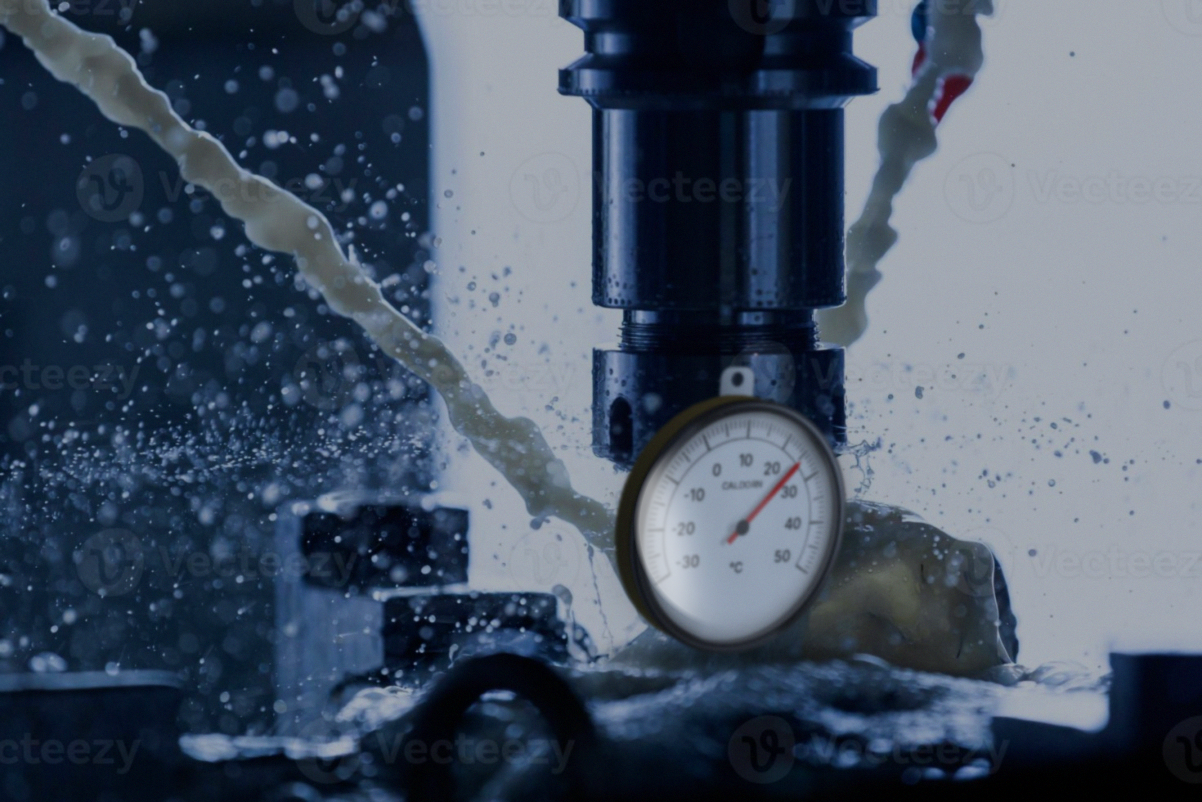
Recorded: 25; °C
